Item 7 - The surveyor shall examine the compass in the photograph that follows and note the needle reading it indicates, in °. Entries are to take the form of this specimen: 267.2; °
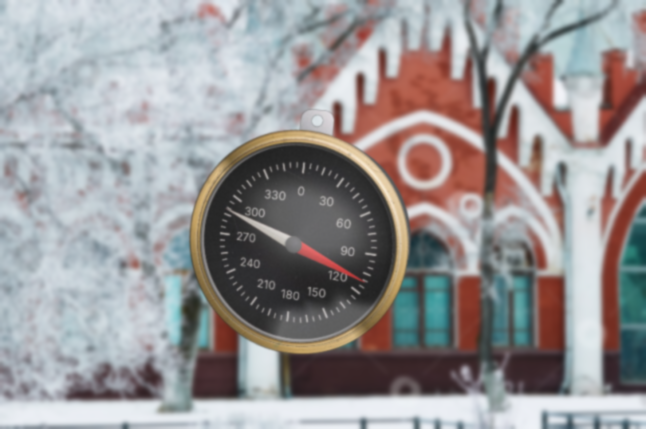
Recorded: 110; °
